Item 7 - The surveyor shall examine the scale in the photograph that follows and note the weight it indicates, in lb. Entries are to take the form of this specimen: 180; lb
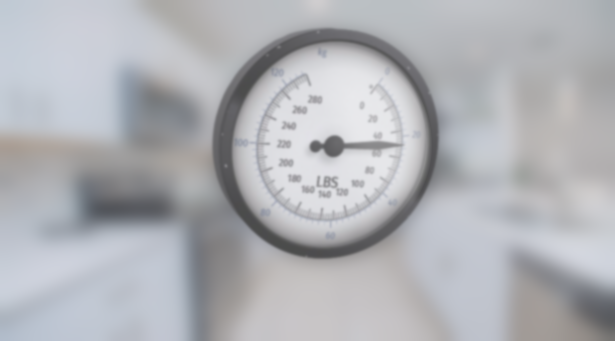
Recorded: 50; lb
